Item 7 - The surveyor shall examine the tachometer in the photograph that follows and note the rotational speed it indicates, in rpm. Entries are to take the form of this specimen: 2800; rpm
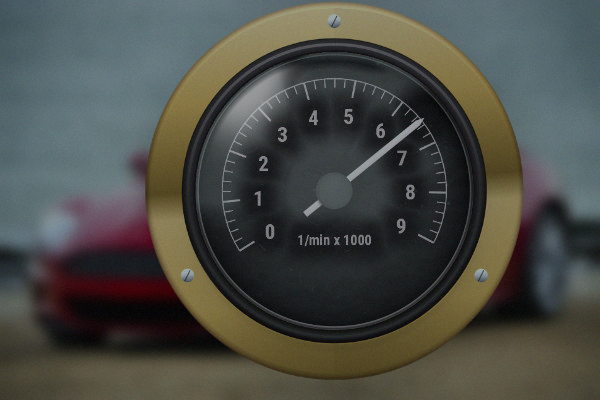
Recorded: 6500; rpm
